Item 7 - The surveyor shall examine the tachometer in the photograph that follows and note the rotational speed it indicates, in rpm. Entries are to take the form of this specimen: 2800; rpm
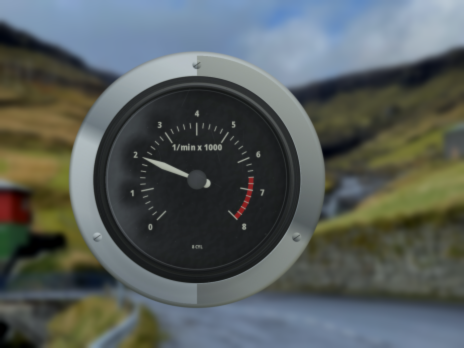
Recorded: 2000; rpm
